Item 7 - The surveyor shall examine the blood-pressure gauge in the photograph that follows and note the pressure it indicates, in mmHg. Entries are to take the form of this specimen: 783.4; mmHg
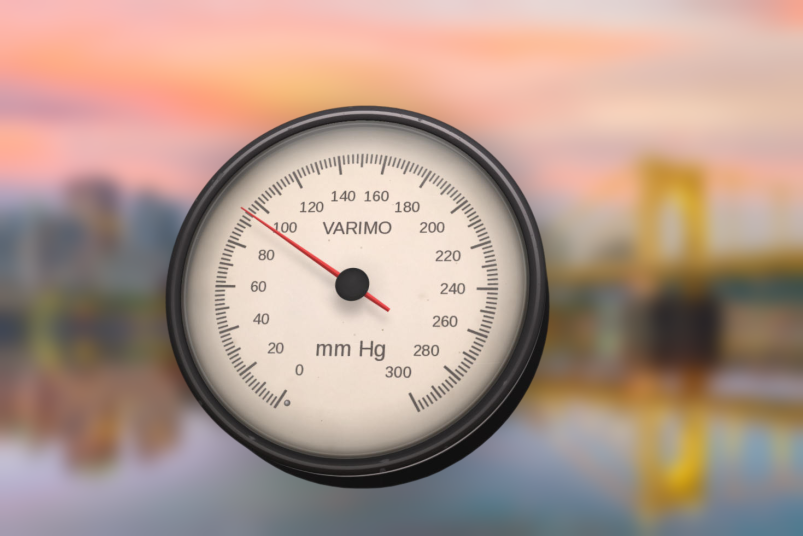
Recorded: 94; mmHg
